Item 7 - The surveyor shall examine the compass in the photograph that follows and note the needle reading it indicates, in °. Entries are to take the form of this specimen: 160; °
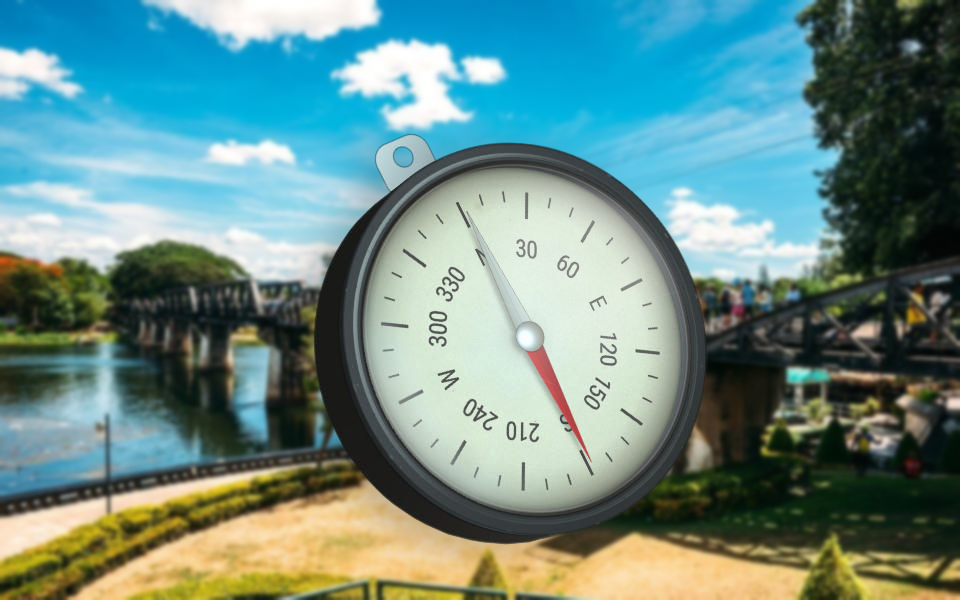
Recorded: 180; °
